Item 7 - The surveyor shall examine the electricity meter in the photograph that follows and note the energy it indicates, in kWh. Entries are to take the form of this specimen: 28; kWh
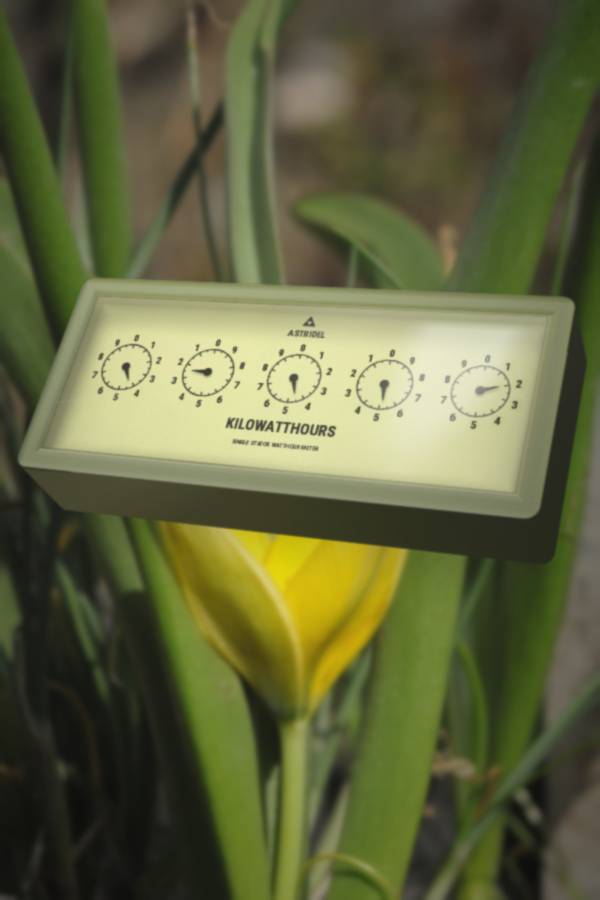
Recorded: 42452; kWh
